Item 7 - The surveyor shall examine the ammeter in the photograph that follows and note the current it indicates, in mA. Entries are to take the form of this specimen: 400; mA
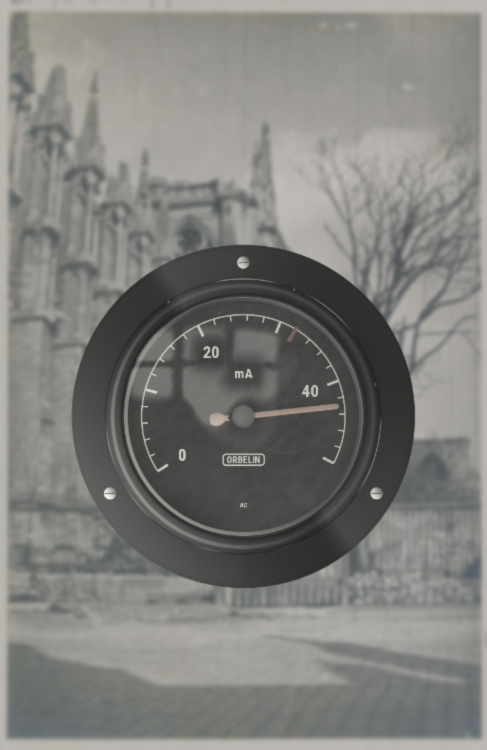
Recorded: 43; mA
